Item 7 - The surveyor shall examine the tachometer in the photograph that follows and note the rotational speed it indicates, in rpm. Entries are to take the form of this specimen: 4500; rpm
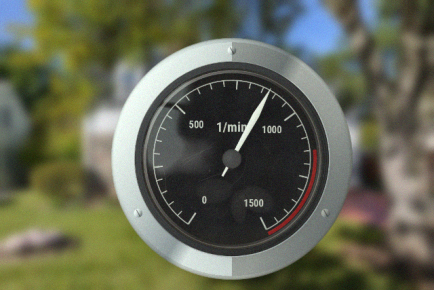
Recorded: 875; rpm
